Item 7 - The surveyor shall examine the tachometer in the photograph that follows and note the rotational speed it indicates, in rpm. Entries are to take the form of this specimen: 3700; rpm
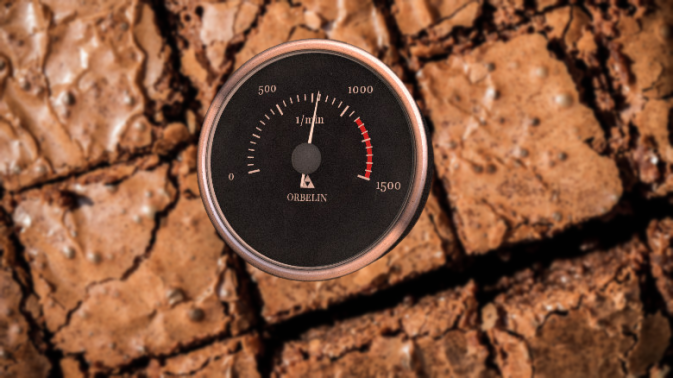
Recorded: 800; rpm
